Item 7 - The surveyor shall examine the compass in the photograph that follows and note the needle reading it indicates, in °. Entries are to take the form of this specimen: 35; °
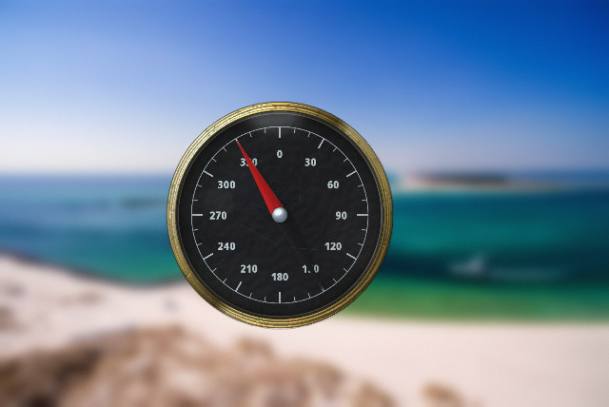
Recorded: 330; °
